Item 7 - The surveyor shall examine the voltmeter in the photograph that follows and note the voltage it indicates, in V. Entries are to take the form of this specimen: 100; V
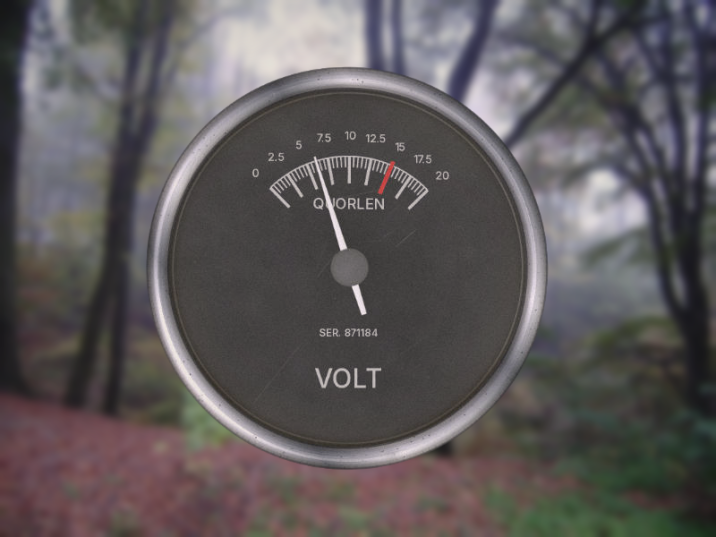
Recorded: 6; V
